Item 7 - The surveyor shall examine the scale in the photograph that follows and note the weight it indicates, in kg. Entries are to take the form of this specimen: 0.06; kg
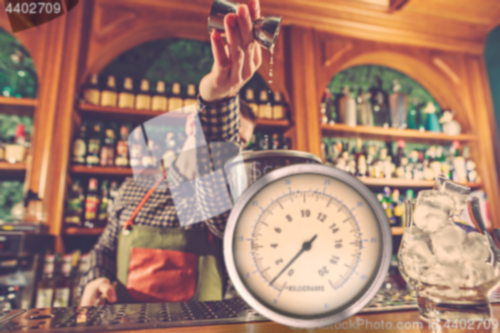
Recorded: 1; kg
